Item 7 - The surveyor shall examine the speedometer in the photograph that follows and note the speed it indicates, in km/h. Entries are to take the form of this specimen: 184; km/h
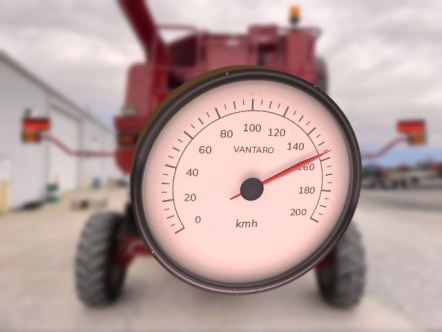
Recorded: 155; km/h
